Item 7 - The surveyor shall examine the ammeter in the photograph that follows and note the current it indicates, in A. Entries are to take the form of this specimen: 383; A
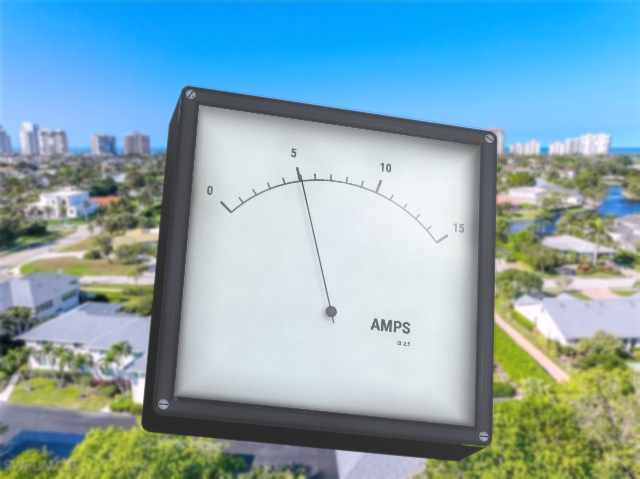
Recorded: 5; A
